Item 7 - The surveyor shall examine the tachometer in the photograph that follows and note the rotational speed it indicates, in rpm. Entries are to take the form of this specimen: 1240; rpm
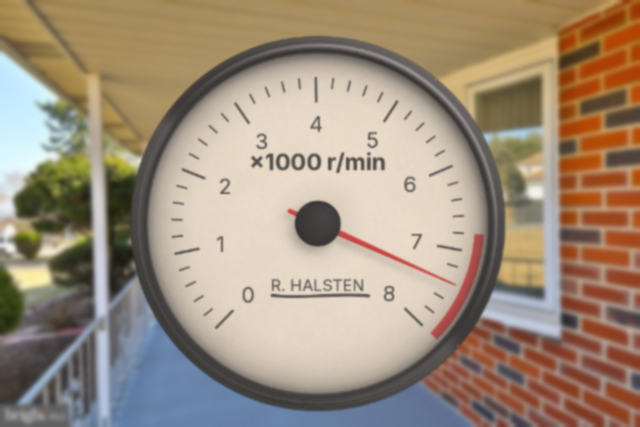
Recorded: 7400; rpm
